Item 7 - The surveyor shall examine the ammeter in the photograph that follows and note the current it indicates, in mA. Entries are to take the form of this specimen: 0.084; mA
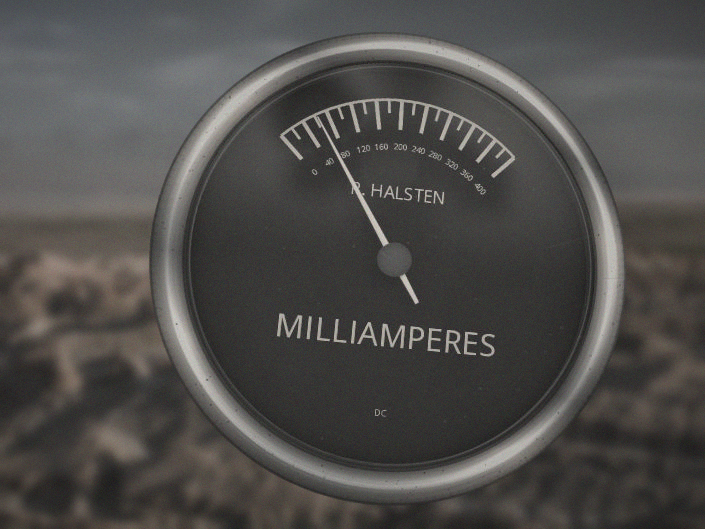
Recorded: 60; mA
